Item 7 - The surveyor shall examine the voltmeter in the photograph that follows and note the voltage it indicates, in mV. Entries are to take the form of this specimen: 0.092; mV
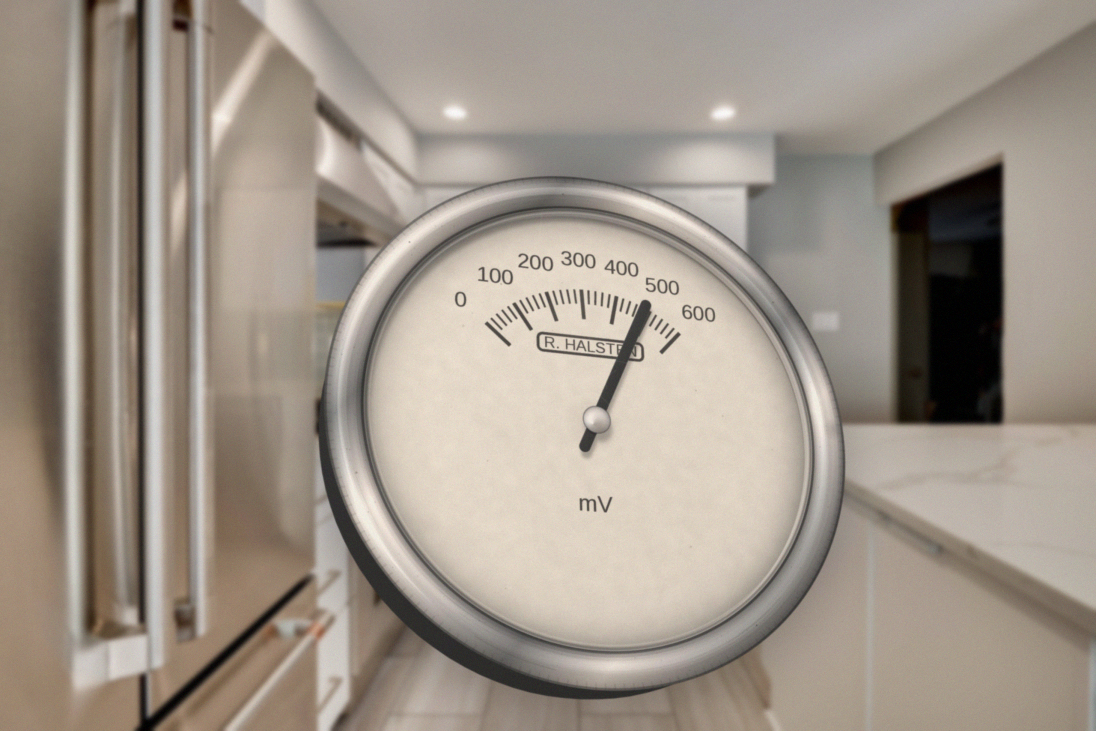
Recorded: 480; mV
